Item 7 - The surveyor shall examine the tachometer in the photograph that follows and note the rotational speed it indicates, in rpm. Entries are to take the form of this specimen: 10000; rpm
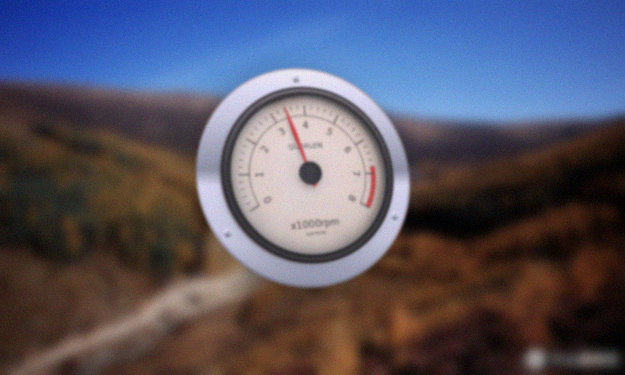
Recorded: 3400; rpm
